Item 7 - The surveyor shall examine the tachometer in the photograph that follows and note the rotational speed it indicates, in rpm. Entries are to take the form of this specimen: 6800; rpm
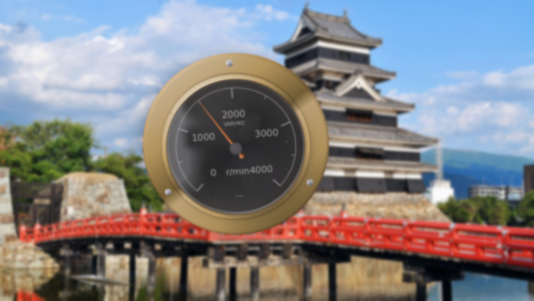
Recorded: 1500; rpm
